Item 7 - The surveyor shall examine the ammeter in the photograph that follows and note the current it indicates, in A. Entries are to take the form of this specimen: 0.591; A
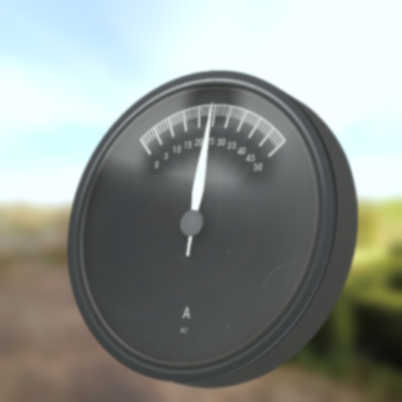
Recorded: 25; A
